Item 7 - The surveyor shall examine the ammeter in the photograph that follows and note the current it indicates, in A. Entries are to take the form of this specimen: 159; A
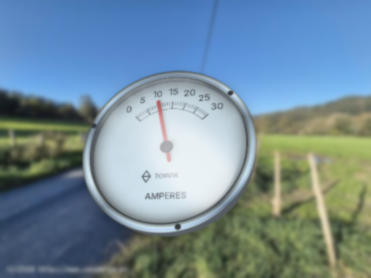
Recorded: 10; A
